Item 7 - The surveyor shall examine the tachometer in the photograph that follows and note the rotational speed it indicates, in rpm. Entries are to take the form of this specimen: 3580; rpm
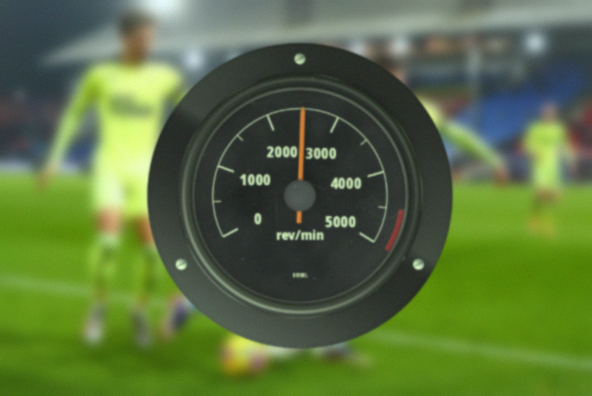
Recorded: 2500; rpm
